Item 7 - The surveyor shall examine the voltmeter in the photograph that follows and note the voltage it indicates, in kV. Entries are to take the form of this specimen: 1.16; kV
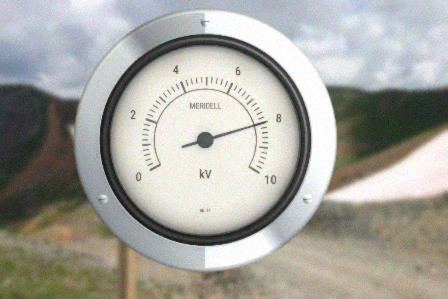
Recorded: 8; kV
